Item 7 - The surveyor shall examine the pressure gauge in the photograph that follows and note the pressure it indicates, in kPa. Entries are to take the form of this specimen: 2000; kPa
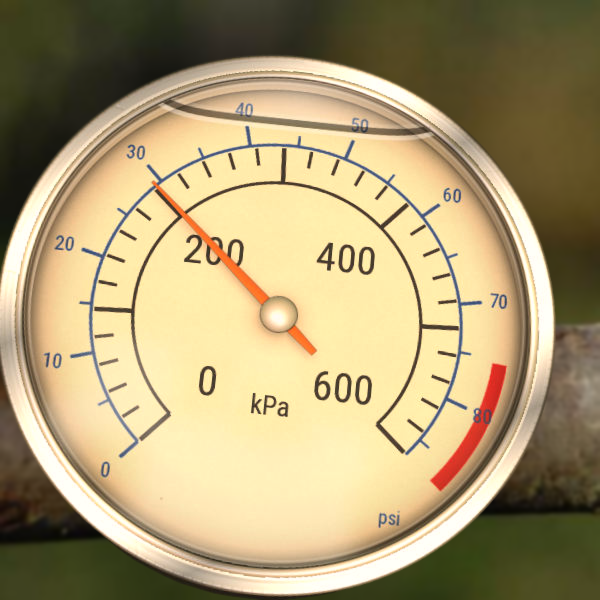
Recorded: 200; kPa
